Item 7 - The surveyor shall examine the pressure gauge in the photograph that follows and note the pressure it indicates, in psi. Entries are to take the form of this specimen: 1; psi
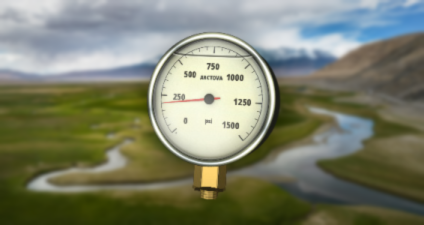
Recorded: 200; psi
